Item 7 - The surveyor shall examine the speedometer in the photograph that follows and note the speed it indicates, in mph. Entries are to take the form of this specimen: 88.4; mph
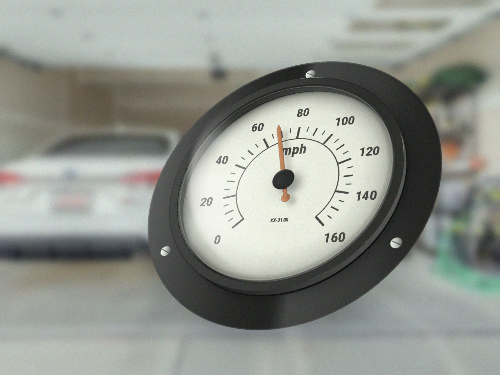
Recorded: 70; mph
